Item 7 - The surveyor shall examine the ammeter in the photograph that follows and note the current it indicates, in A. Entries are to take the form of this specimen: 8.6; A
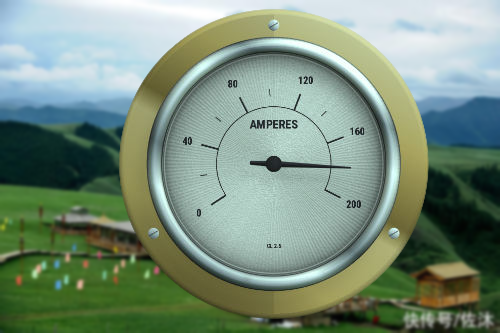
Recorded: 180; A
